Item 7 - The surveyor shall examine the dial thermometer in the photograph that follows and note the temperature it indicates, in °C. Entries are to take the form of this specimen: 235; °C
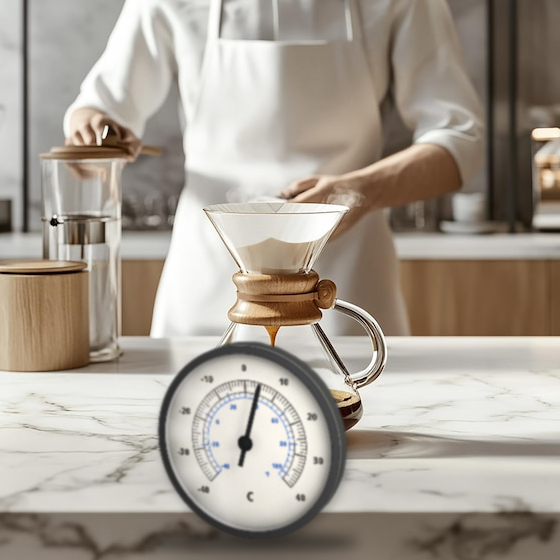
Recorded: 5; °C
